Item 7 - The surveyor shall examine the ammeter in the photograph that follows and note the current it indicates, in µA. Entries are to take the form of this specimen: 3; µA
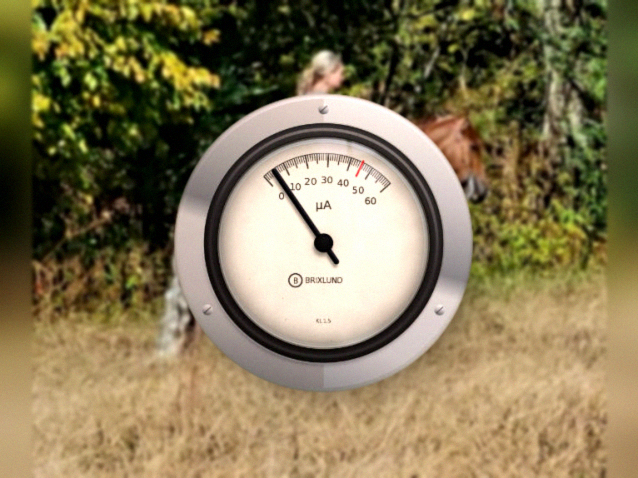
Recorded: 5; µA
